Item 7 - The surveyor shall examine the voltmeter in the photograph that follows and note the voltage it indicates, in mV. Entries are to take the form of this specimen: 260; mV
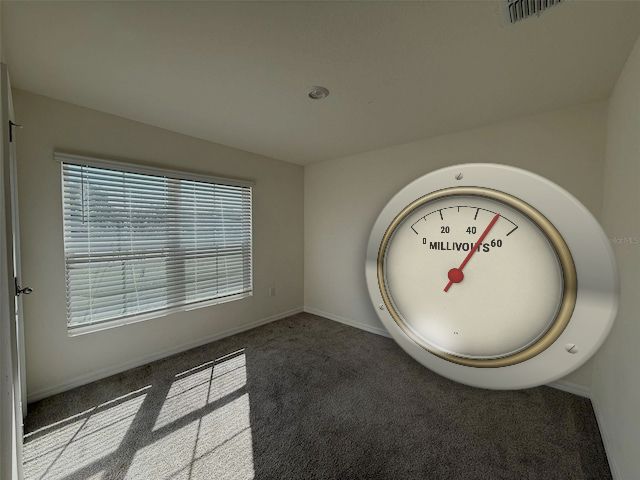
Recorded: 50; mV
